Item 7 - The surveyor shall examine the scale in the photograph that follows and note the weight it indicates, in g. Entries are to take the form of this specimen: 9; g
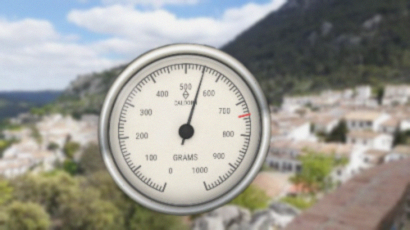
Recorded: 550; g
